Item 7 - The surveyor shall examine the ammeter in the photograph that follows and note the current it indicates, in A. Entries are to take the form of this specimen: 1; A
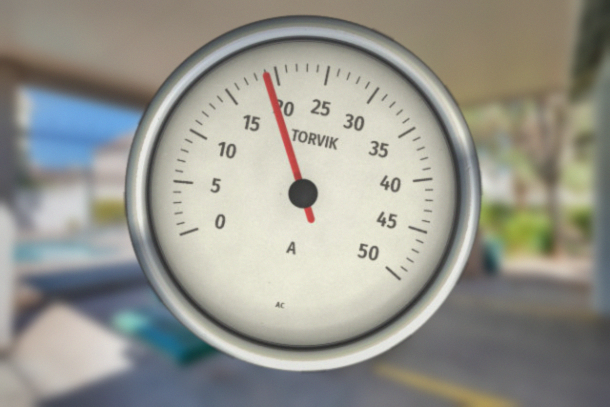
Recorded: 19; A
